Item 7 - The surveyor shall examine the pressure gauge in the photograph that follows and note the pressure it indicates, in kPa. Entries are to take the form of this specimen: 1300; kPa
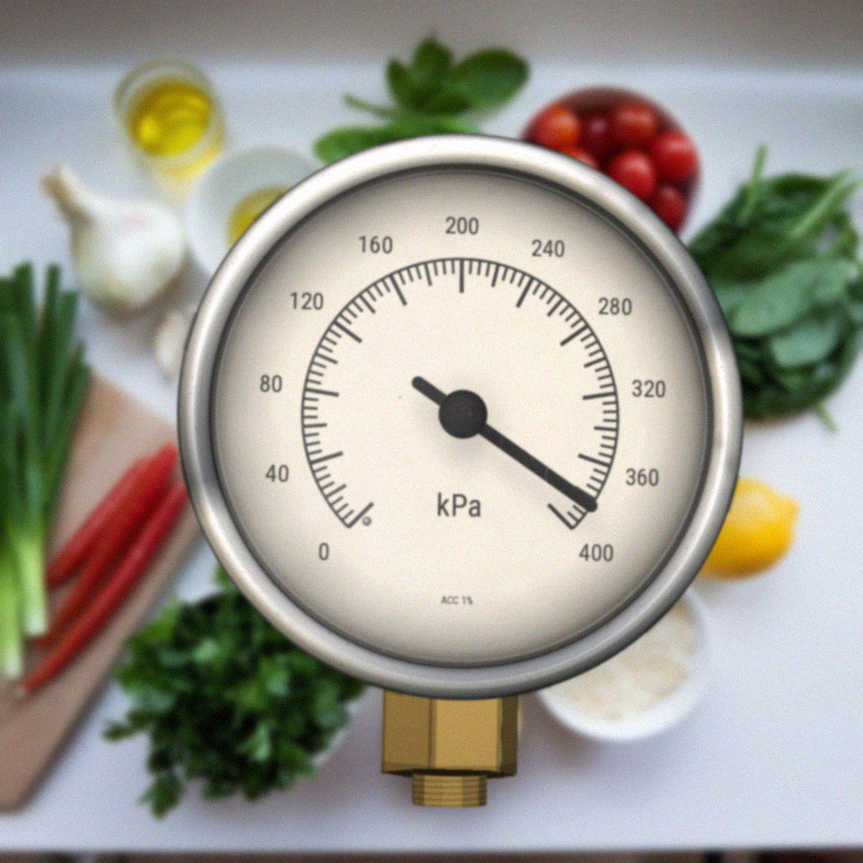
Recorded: 385; kPa
